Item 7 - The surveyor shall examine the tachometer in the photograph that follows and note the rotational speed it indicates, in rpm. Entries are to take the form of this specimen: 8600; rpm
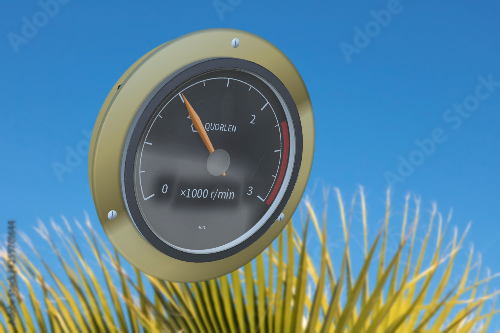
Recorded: 1000; rpm
